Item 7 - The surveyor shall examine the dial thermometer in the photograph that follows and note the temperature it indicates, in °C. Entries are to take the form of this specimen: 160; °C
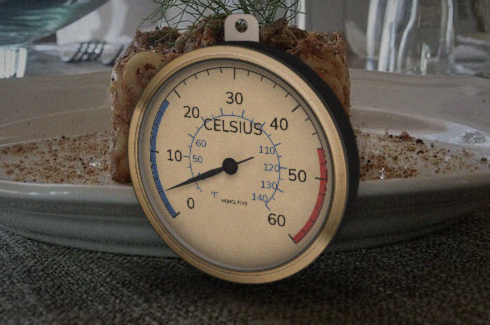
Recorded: 4; °C
